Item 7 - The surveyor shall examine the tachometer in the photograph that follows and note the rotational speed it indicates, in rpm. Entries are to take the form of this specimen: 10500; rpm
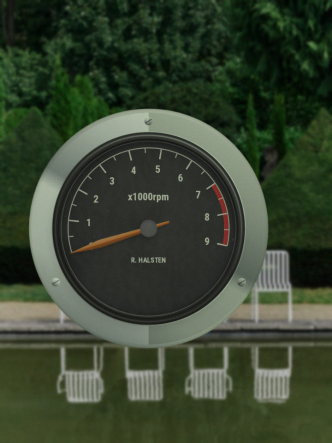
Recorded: 0; rpm
